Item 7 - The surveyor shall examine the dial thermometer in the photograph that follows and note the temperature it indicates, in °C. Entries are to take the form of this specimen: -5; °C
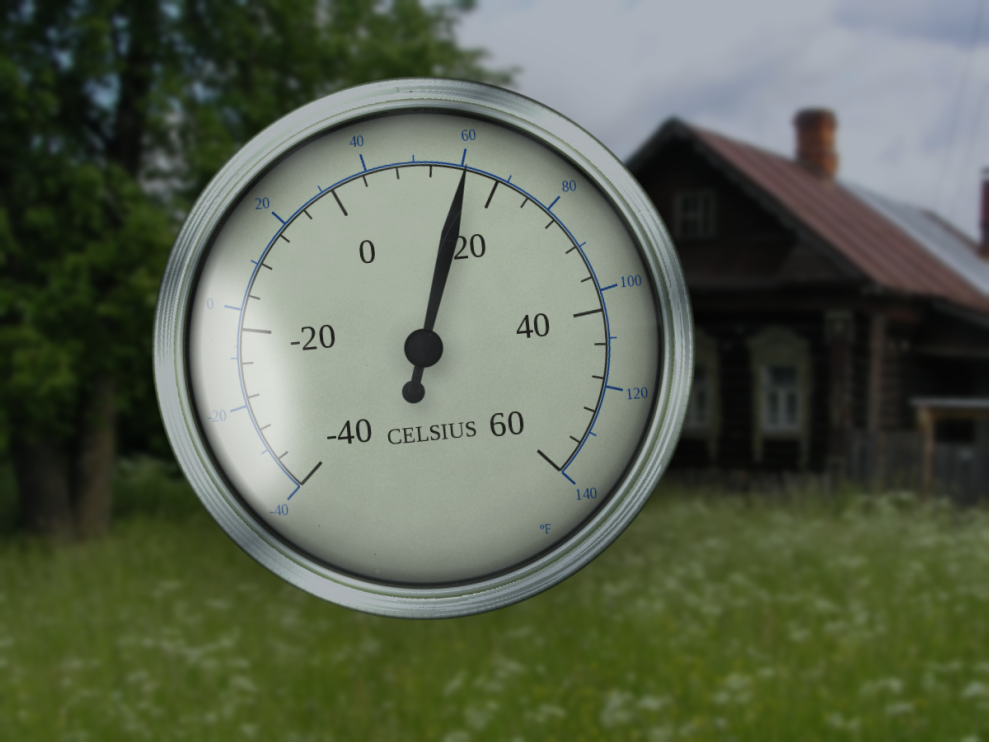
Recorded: 16; °C
